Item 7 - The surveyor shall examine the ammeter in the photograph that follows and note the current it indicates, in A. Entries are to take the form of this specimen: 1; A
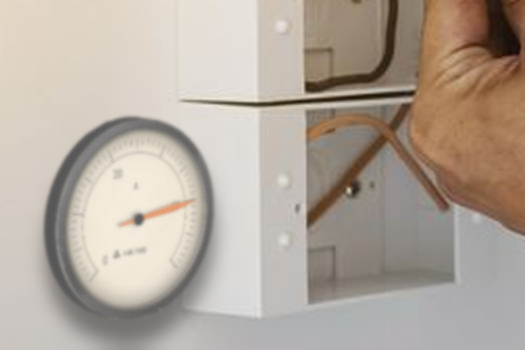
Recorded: 40; A
